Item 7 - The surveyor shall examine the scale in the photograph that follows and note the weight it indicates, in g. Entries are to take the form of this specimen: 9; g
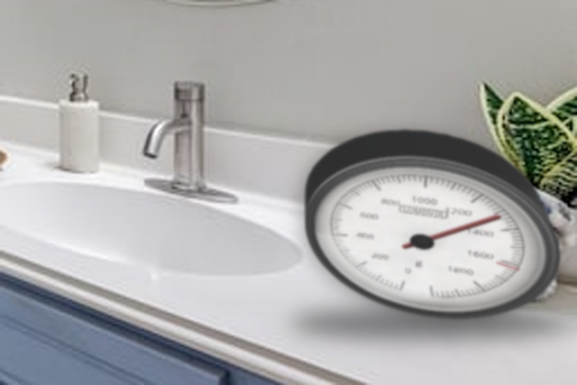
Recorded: 1300; g
